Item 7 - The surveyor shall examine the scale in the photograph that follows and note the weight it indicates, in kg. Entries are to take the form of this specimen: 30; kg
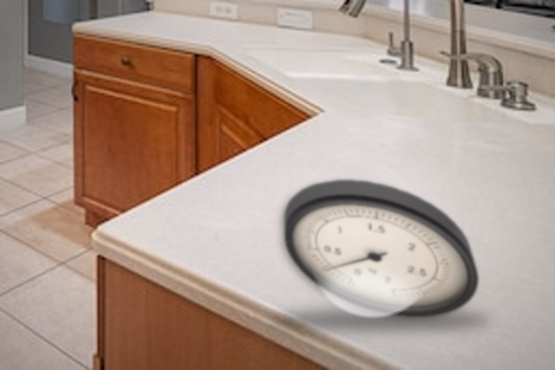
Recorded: 0.25; kg
